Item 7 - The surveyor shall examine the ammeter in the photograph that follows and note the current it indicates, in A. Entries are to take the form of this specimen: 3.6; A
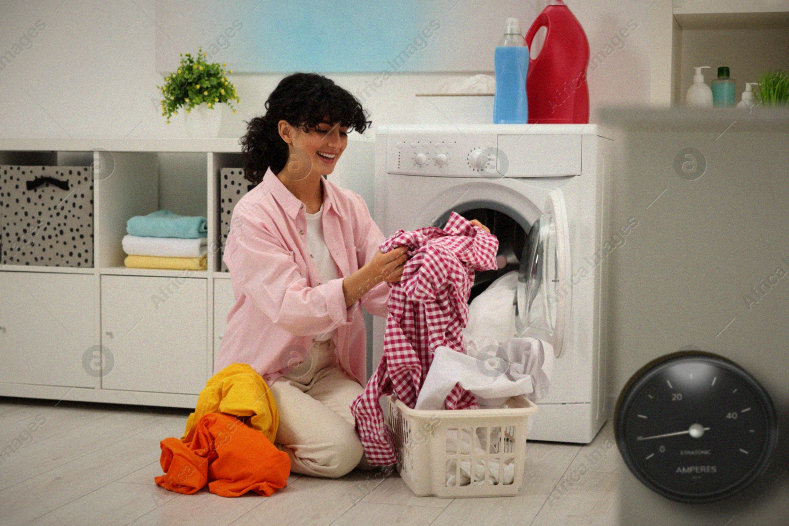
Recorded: 5; A
